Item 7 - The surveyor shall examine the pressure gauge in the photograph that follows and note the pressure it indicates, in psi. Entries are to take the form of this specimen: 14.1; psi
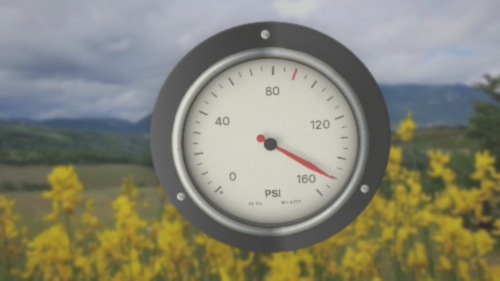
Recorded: 150; psi
